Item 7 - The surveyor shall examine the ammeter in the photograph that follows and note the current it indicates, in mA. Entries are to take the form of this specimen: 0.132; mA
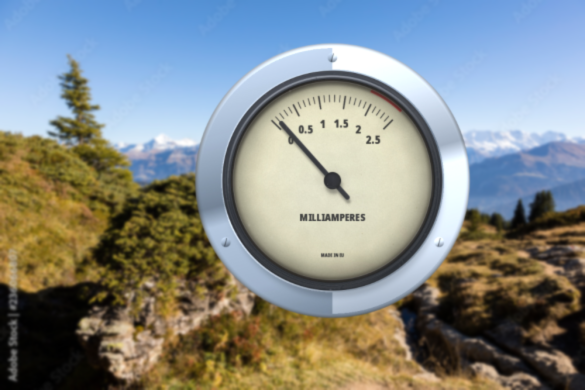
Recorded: 0.1; mA
